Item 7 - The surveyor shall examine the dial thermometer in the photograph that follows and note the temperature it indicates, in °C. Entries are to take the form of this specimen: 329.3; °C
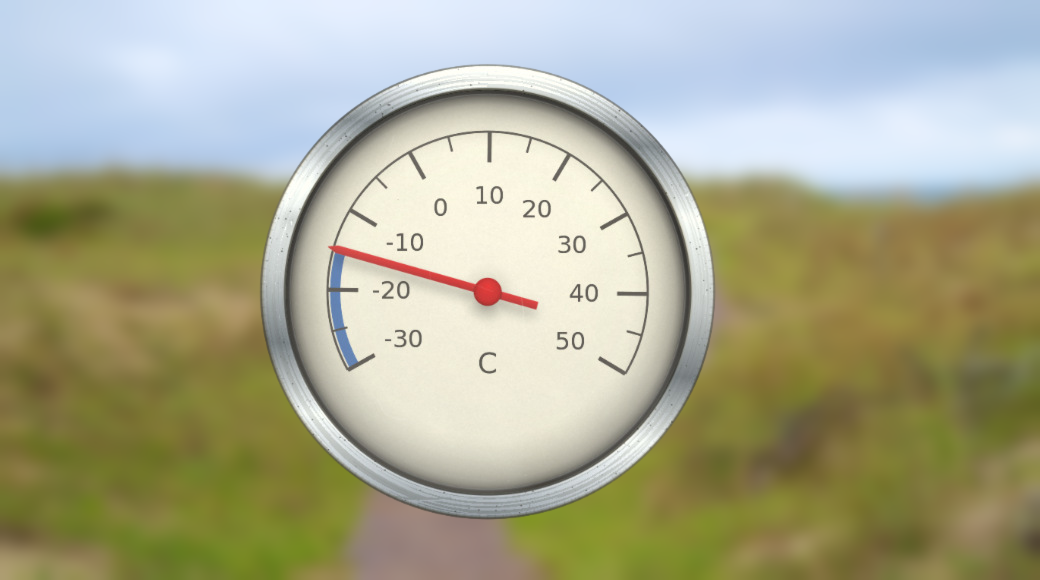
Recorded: -15; °C
